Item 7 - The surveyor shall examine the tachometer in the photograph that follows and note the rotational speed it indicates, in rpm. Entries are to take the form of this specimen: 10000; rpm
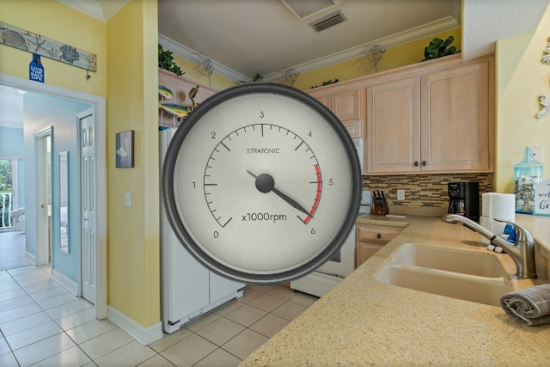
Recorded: 5800; rpm
